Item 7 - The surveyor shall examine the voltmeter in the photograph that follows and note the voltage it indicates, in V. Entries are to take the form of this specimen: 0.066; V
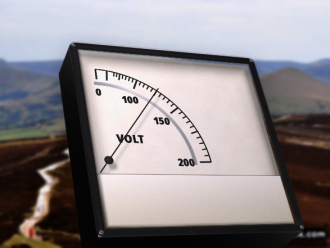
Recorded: 125; V
